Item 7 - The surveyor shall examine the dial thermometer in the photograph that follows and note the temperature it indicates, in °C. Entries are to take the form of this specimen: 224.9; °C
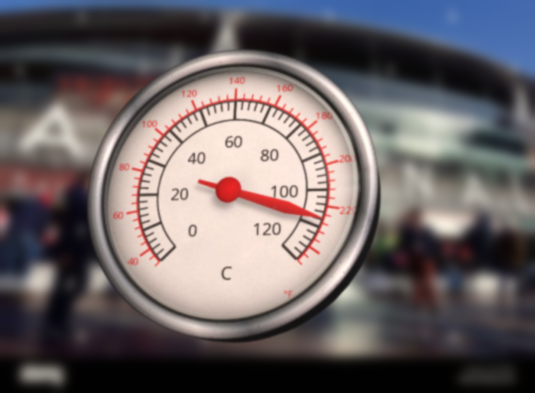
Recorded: 108; °C
